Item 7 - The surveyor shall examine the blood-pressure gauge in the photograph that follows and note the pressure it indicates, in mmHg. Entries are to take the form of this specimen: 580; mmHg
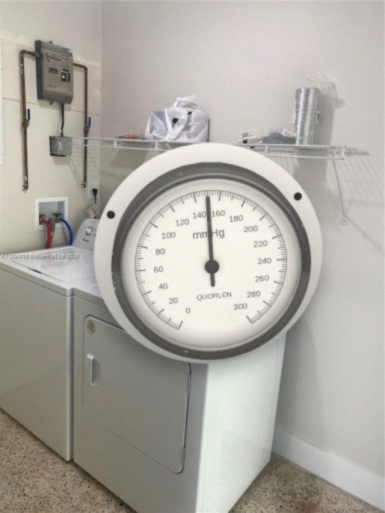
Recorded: 150; mmHg
